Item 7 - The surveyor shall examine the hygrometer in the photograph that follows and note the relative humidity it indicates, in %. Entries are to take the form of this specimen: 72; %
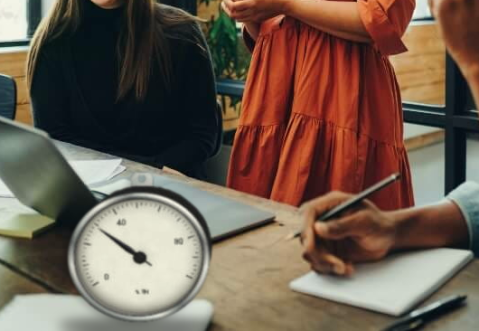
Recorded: 30; %
